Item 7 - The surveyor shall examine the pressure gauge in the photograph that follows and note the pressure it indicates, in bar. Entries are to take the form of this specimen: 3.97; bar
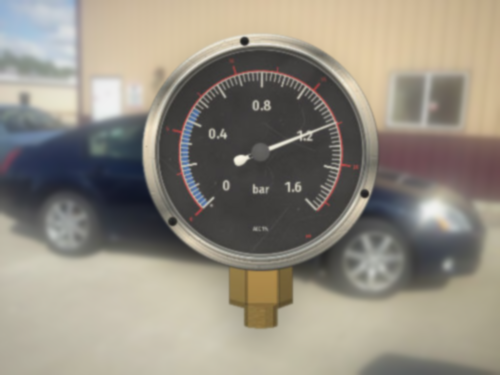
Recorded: 1.2; bar
